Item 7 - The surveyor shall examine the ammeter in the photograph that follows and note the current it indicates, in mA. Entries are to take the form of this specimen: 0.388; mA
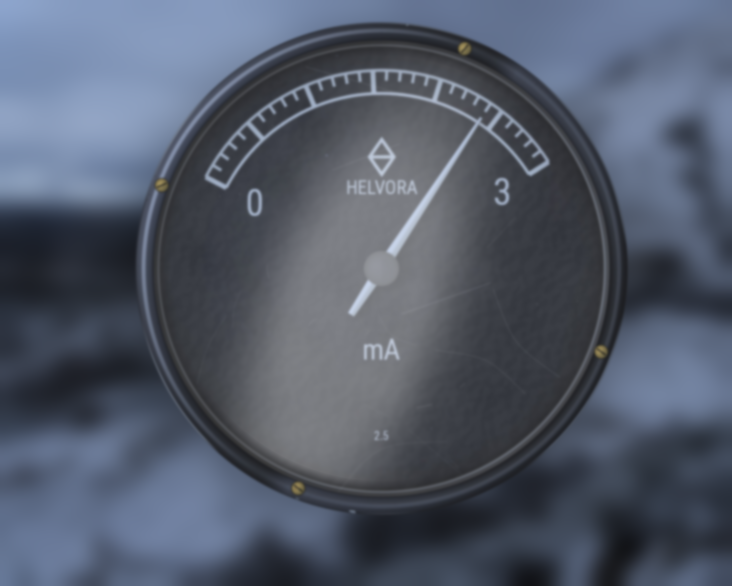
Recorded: 2.4; mA
